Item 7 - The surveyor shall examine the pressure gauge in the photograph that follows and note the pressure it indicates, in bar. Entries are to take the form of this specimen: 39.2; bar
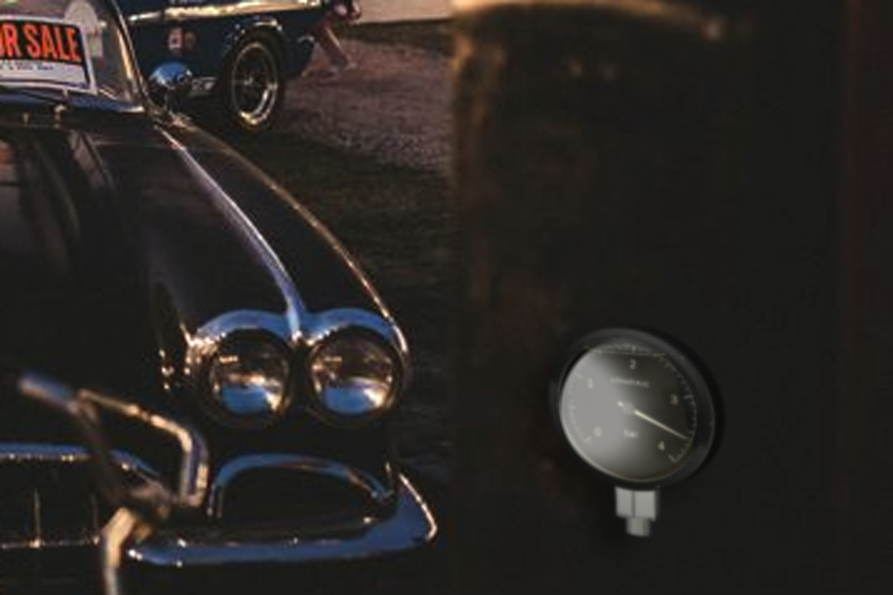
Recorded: 3.6; bar
